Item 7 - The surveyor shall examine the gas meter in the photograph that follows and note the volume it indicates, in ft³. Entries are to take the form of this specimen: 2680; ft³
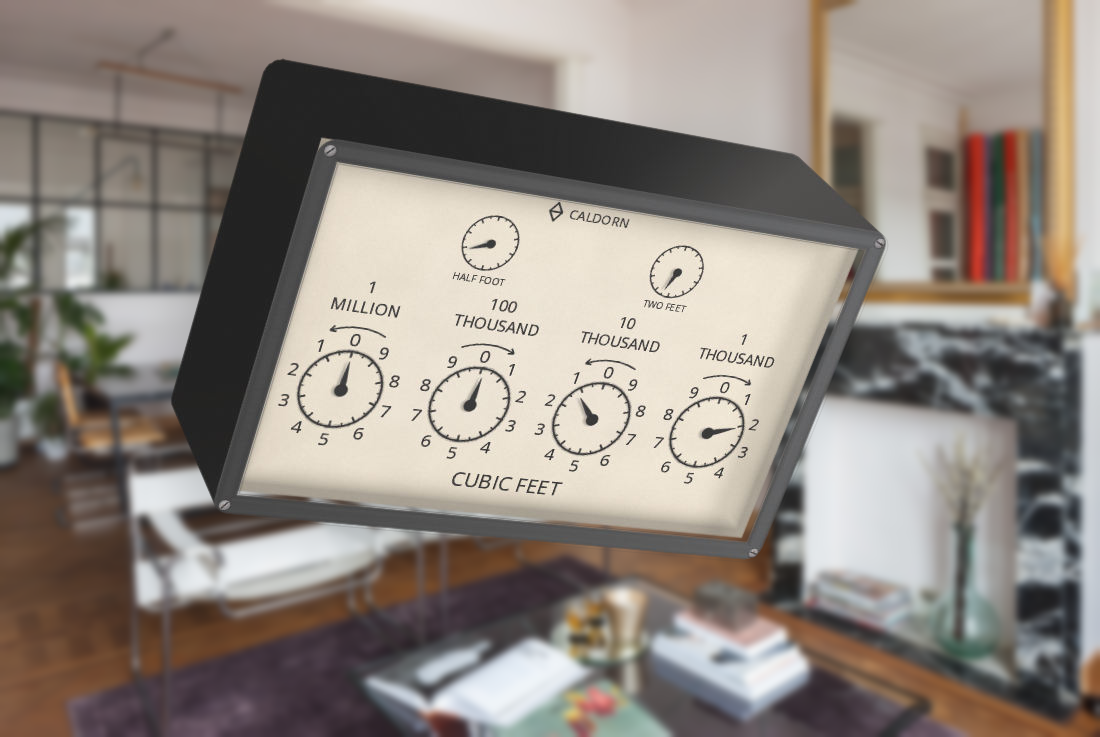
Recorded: 1200; ft³
